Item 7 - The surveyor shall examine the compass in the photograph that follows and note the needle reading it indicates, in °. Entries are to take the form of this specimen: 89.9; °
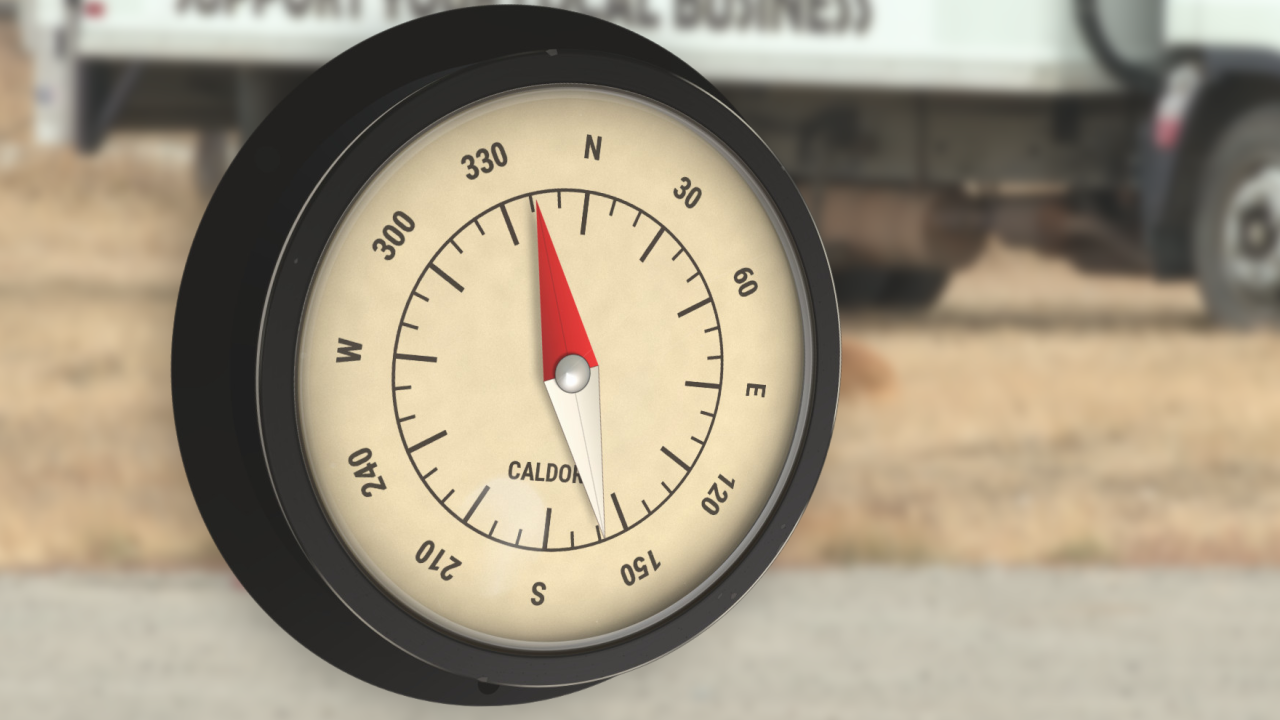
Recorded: 340; °
